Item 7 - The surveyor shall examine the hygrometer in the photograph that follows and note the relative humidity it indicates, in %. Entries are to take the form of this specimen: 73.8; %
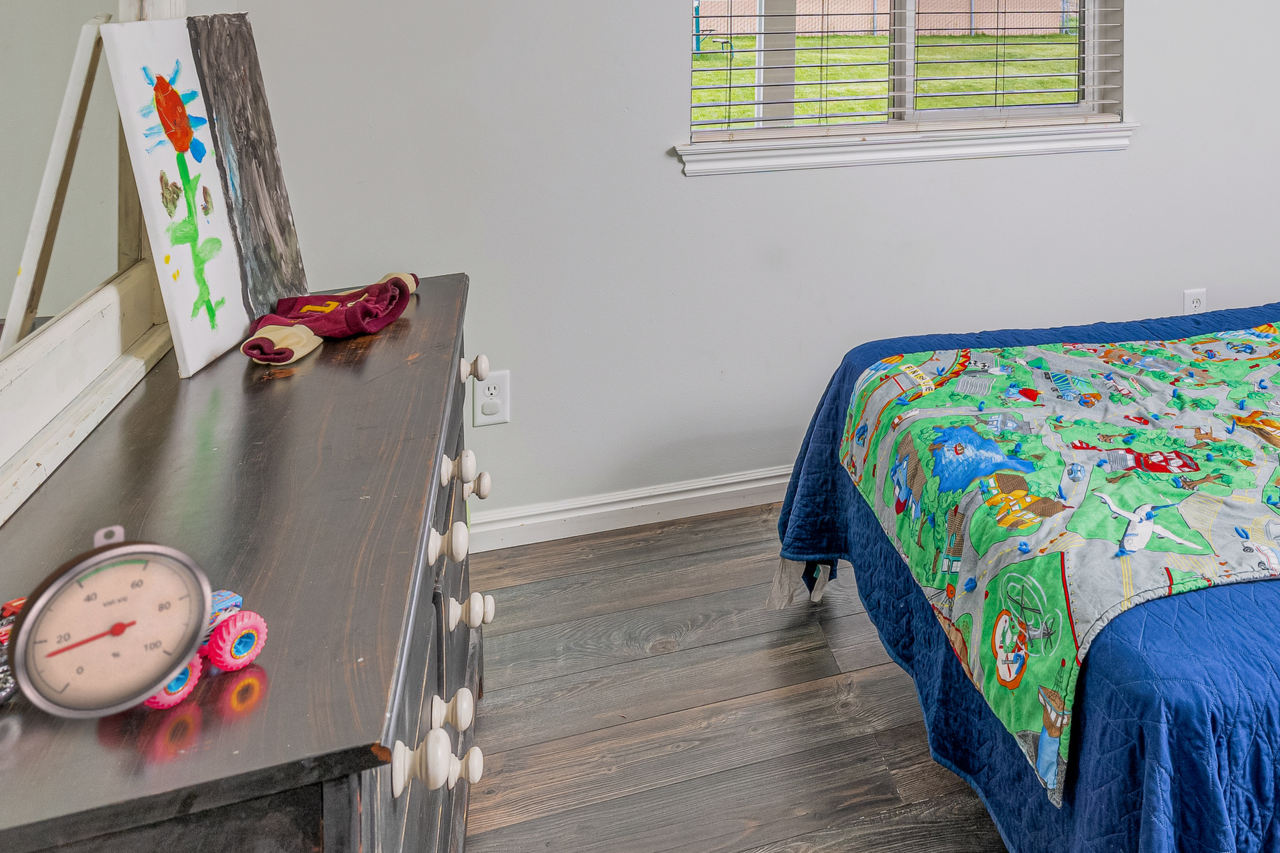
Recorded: 15; %
